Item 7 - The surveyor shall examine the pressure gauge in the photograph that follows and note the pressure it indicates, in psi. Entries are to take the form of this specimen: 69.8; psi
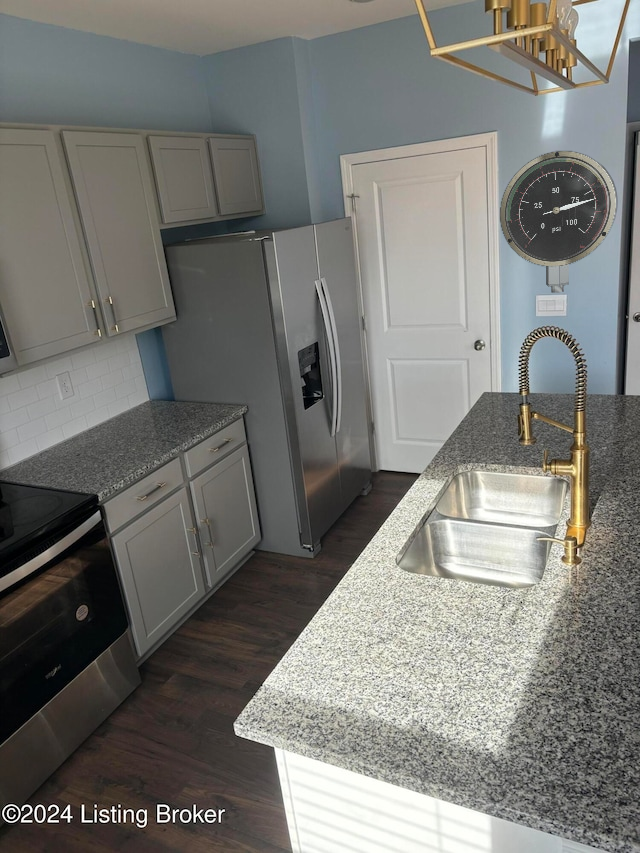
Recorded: 80; psi
